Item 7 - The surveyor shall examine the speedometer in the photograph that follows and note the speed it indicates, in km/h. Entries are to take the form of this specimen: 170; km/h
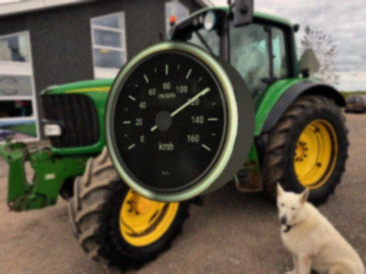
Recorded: 120; km/h
